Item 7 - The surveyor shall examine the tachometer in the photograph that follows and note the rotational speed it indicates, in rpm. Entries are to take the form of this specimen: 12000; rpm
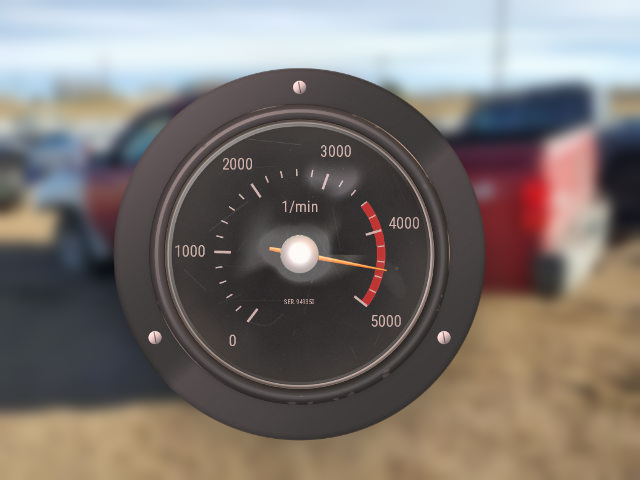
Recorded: 4500; rpm
